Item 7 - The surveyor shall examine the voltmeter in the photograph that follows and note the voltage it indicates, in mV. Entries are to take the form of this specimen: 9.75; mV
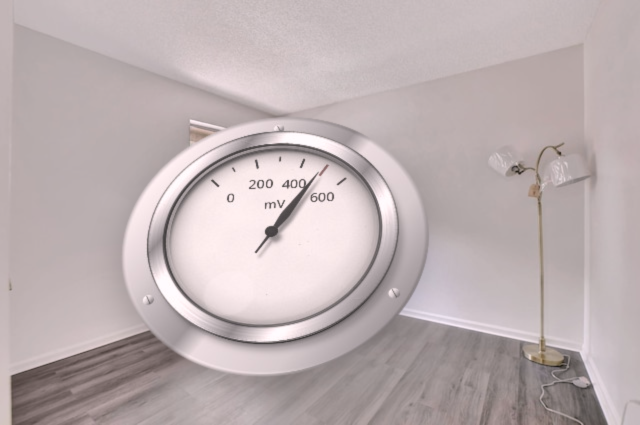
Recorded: 500; mV
